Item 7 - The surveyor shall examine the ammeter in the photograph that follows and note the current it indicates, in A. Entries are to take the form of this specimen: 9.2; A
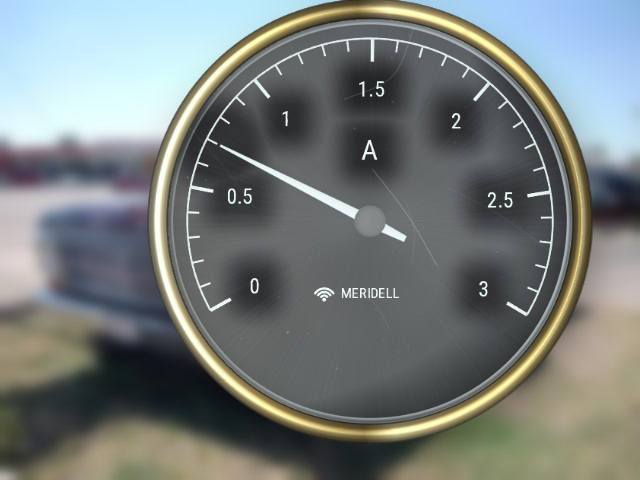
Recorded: 0.7; A
